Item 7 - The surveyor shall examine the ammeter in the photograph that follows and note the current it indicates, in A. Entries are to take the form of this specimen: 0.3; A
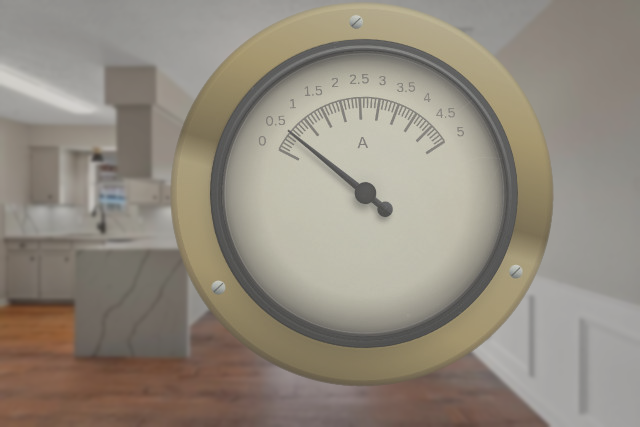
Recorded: 0.5; A
